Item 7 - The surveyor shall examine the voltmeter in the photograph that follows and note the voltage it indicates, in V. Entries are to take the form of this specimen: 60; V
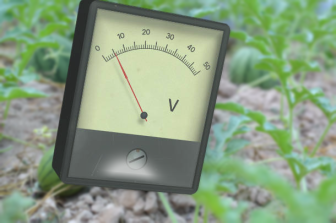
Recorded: 5; V
